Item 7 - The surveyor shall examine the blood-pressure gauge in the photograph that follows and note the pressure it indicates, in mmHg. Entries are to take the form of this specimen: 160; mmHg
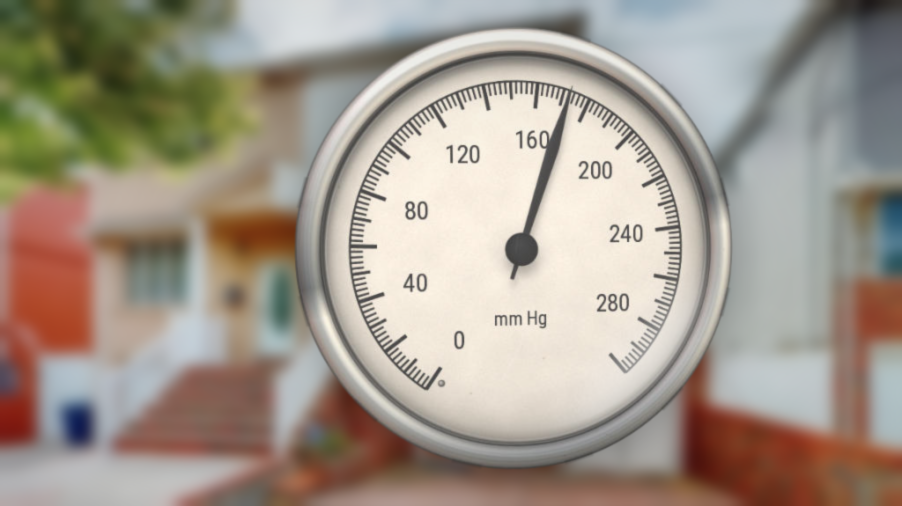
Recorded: 172; mmHg
